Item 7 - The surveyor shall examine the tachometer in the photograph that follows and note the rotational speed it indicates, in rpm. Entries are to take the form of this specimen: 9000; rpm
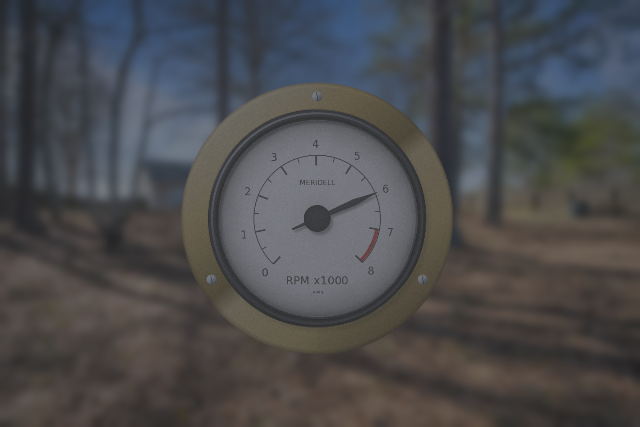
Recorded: 6000; rpm
